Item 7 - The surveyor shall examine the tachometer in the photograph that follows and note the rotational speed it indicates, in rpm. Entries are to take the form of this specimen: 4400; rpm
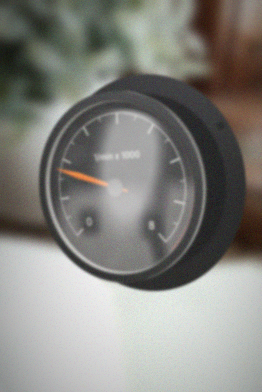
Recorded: 1750; rpm
